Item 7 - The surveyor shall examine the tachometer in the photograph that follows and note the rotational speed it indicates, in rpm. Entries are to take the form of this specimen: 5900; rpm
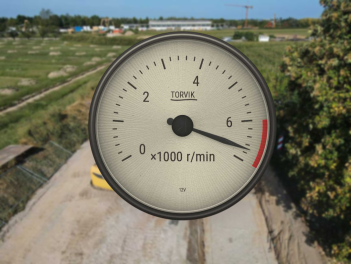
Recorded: 6700; rpm
